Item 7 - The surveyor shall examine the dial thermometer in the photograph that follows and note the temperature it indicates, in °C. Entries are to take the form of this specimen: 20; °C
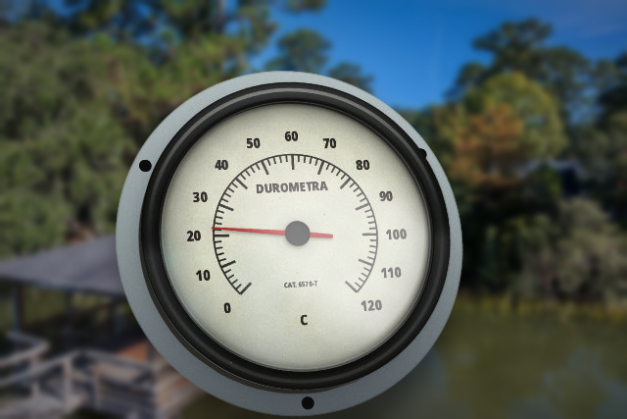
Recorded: 22; °C
